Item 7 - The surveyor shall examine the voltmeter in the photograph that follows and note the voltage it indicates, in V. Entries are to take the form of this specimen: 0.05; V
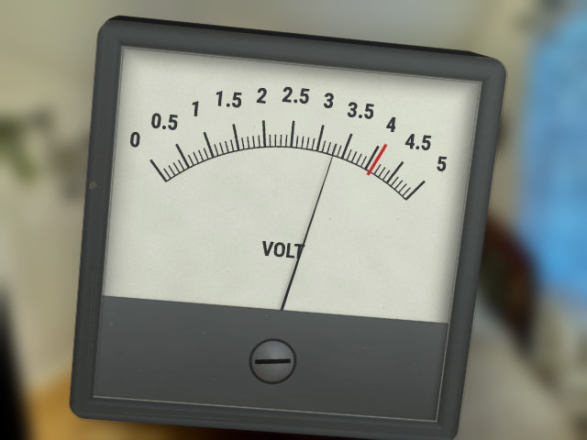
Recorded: 3.3; V
